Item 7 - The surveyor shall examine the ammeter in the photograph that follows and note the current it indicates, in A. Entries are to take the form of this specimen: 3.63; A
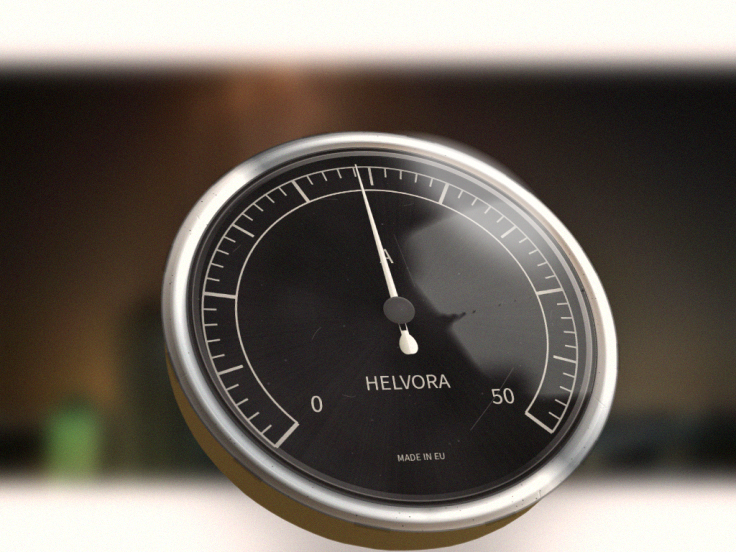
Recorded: 24; A
